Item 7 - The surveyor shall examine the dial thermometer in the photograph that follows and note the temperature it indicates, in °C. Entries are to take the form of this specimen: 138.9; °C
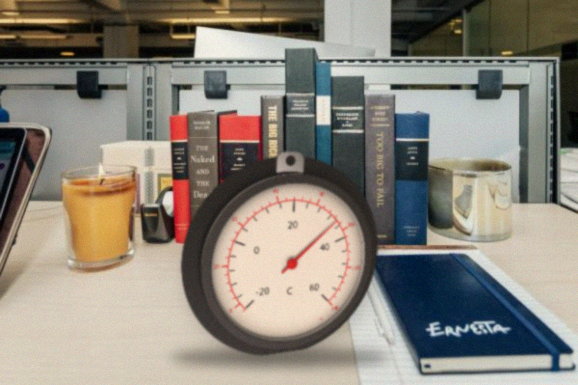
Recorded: 34; °C
